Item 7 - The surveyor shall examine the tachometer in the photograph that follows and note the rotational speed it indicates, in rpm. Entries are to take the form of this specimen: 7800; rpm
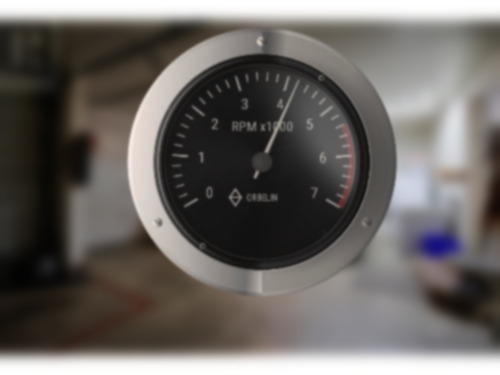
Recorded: 4200; rpm
